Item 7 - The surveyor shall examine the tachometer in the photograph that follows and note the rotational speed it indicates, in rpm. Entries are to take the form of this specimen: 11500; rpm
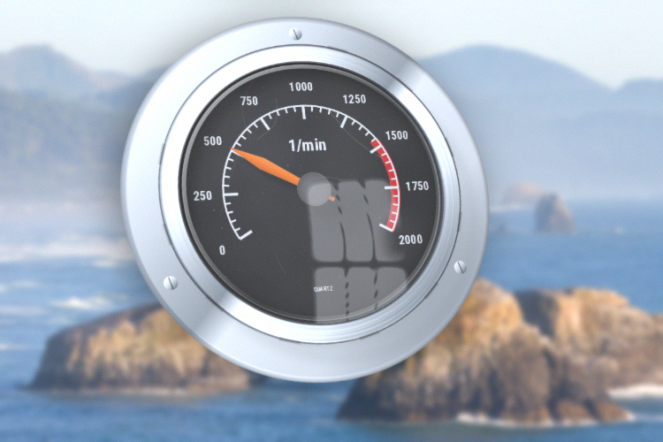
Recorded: 500; rpm
